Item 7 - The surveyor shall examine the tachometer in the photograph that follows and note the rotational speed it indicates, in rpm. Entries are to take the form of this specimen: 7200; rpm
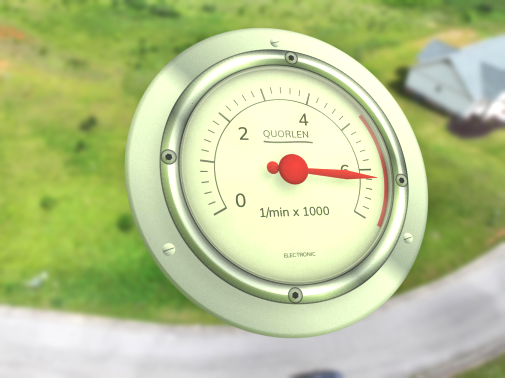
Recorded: 6200; rpm
